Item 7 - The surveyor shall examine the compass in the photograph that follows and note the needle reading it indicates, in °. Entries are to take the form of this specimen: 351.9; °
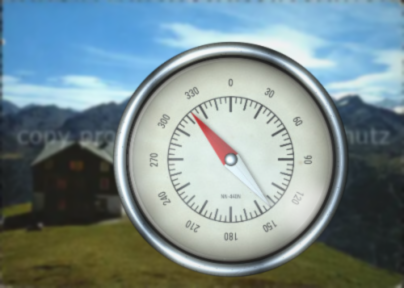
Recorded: 320; °
